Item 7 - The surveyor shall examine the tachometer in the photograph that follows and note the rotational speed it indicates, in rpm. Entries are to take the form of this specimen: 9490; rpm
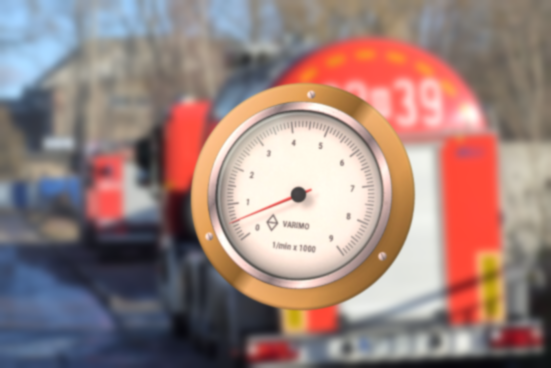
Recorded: 500; rpm
